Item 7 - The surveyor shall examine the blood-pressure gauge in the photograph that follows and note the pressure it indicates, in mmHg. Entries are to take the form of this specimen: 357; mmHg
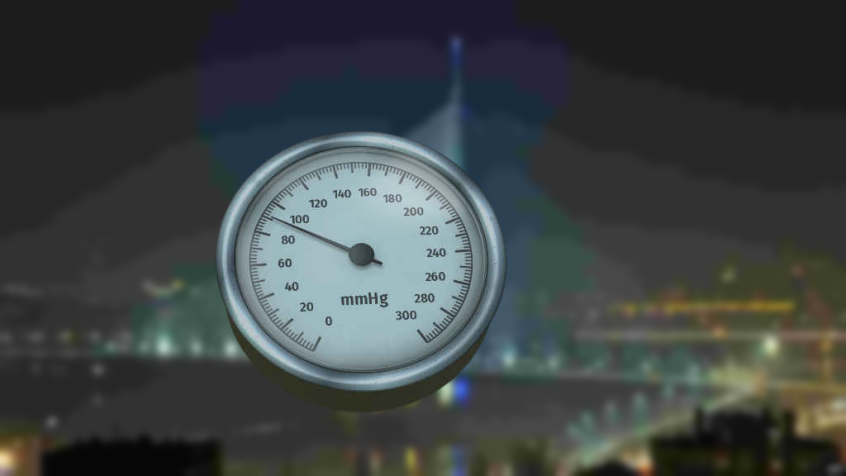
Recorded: 90; mmHg
